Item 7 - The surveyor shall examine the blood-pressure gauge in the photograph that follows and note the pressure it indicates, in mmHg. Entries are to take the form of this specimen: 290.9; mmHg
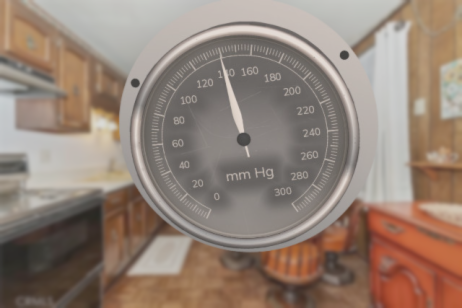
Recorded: 140; mmHg
